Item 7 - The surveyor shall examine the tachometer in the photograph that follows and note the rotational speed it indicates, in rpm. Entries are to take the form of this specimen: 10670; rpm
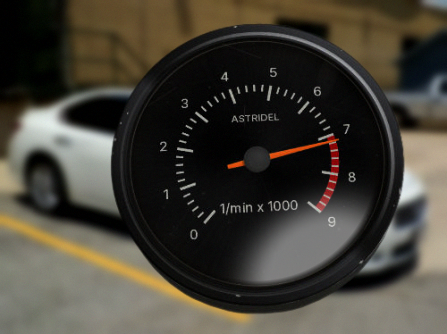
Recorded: 7200; rpm
